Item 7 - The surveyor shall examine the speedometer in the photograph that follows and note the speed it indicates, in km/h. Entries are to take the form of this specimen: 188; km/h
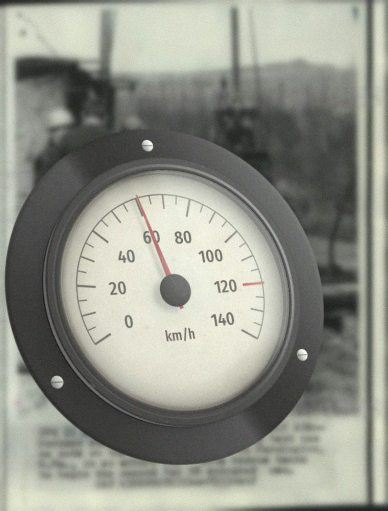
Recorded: 60; km/h
